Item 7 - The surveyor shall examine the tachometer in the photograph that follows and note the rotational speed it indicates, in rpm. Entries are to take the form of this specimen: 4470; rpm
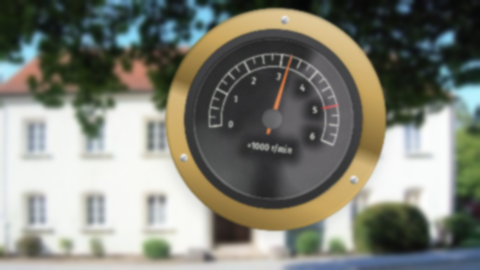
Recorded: 3250; rpm
